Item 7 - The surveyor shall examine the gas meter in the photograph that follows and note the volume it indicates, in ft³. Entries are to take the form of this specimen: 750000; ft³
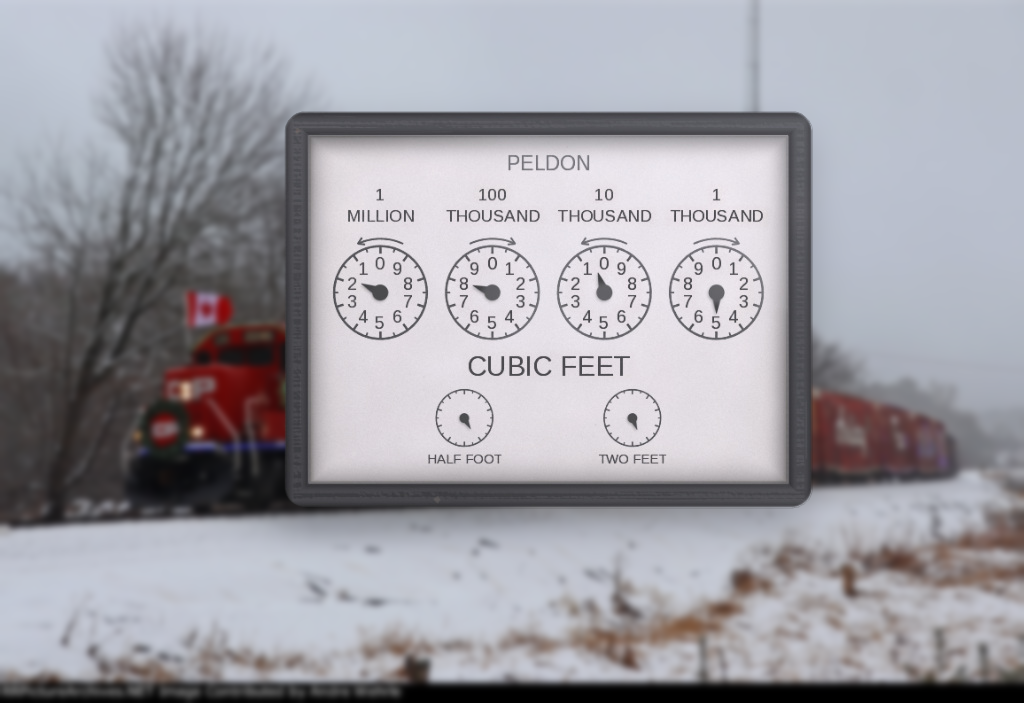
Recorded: 180500; ft³
